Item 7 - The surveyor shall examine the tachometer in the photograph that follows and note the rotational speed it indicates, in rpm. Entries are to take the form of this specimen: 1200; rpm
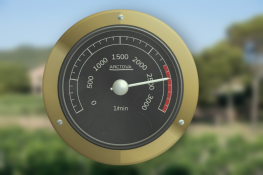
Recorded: 2500; rpm
